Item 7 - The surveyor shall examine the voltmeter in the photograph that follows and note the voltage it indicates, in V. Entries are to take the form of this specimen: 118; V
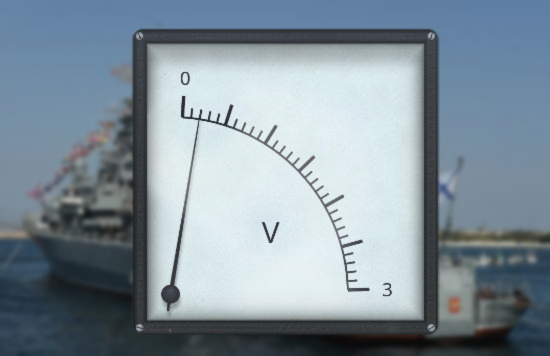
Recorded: 0.2; V
